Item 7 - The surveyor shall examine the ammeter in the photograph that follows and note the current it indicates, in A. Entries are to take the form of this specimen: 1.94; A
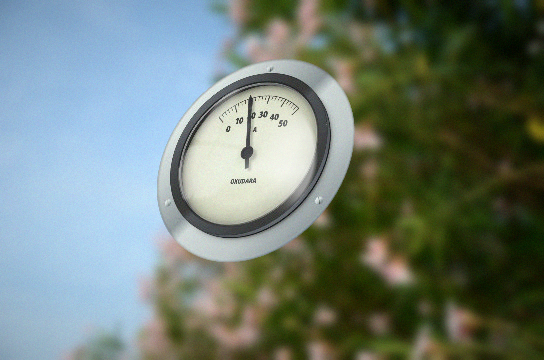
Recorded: 20; A
